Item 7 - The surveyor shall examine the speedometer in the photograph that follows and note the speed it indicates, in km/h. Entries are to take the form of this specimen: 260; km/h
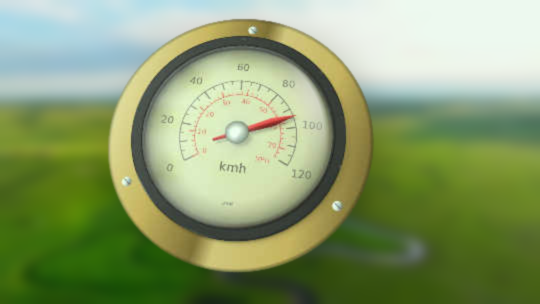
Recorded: 95; km/h
